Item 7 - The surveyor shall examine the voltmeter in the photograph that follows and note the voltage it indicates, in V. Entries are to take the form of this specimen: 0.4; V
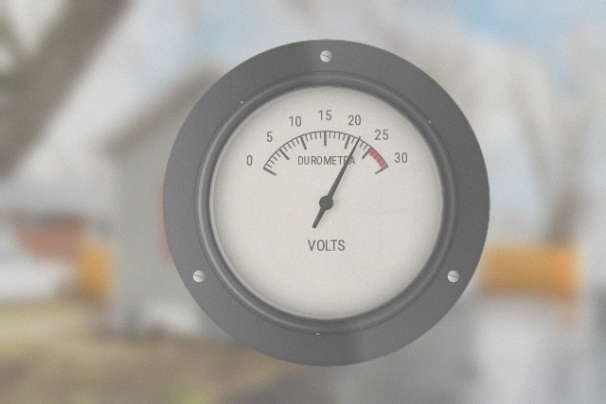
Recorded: 22; V
